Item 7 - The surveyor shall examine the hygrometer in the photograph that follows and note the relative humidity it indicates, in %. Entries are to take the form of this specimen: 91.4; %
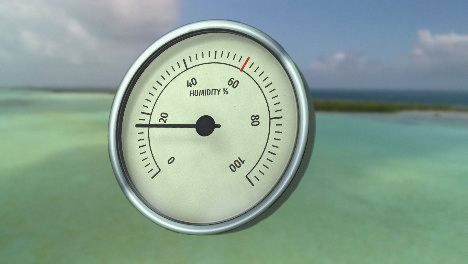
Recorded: 16; %
